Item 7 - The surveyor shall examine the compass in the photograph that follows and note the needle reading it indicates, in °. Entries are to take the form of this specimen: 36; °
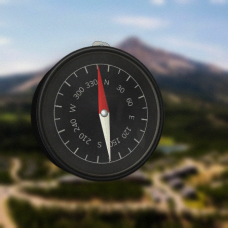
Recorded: 345; °
